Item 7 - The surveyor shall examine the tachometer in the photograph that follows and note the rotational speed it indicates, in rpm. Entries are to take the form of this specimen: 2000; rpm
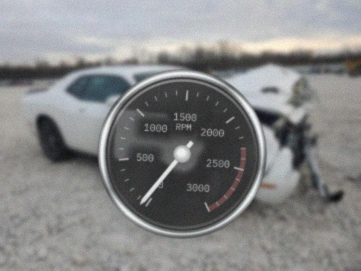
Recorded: 50; rpm
